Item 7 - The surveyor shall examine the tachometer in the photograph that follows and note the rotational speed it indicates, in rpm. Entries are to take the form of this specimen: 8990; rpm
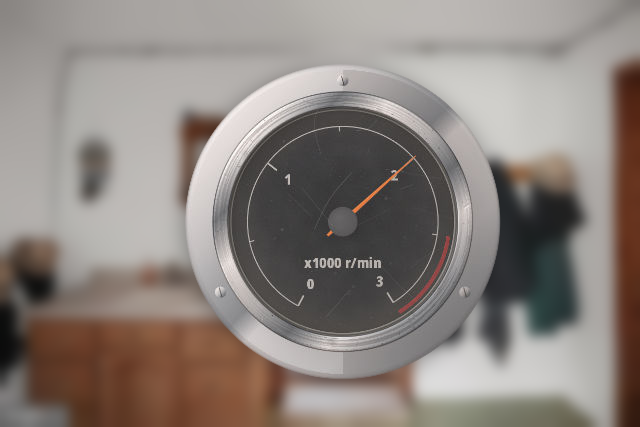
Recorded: 2000; rpm
